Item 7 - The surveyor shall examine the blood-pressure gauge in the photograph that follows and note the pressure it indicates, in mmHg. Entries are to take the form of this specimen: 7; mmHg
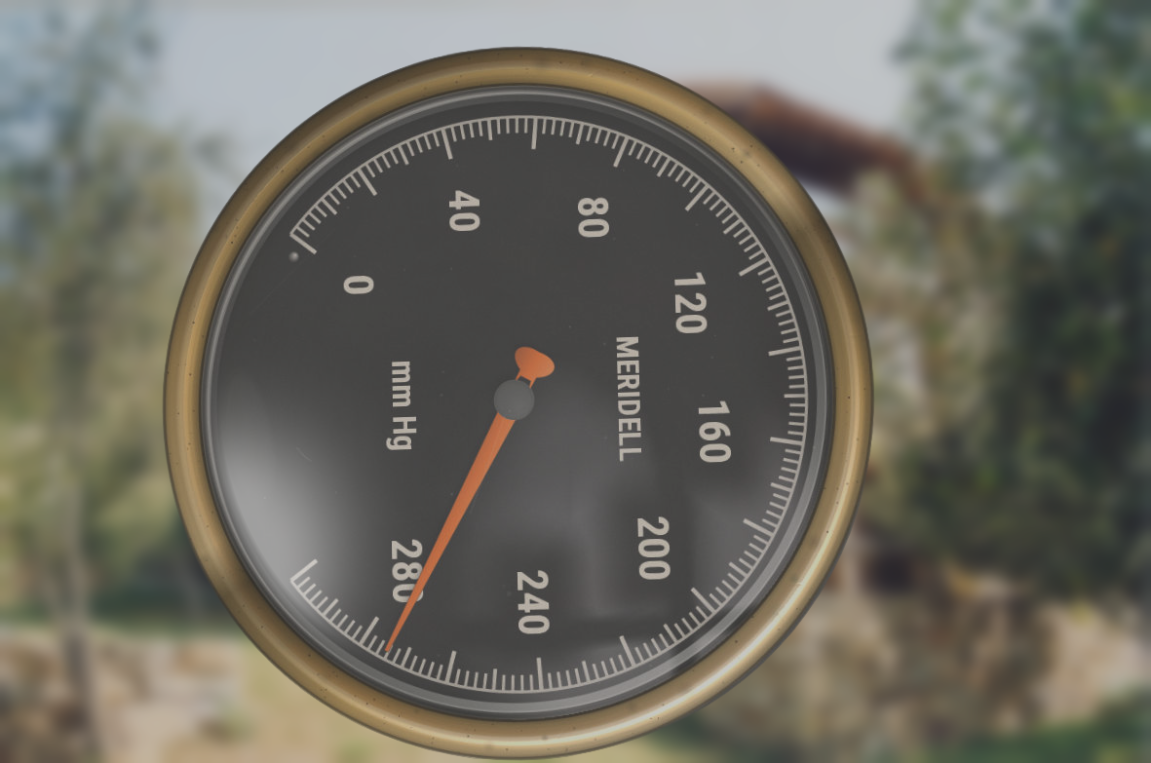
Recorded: 274; mmHg
